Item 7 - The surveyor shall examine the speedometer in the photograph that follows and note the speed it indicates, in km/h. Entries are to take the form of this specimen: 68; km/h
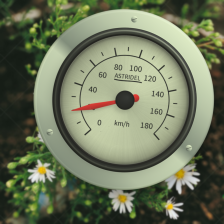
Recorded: 20; km/h
